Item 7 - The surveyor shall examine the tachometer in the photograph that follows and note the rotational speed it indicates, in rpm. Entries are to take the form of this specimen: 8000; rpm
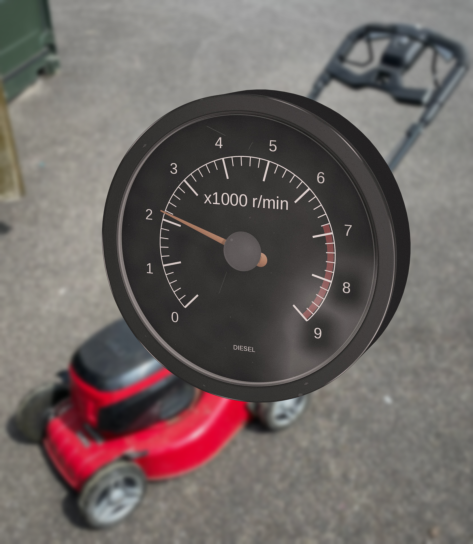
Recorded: 2200; rpm
